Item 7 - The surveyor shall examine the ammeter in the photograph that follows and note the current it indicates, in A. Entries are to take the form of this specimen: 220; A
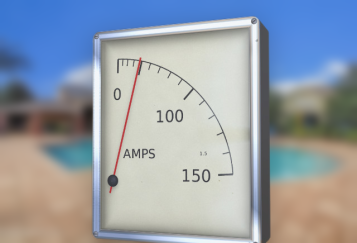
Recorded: 50; A
